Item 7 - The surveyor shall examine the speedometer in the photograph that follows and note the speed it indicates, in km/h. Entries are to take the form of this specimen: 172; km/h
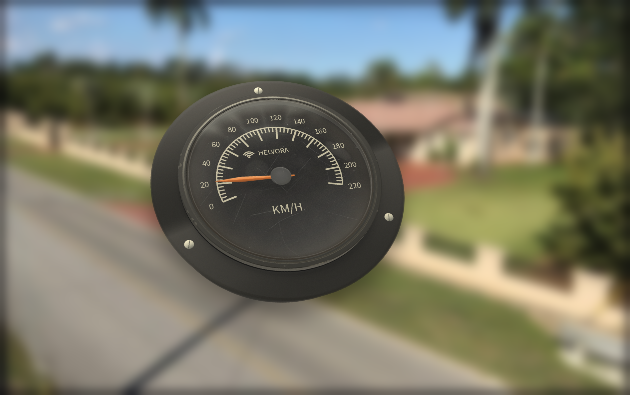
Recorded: 20; km/h
